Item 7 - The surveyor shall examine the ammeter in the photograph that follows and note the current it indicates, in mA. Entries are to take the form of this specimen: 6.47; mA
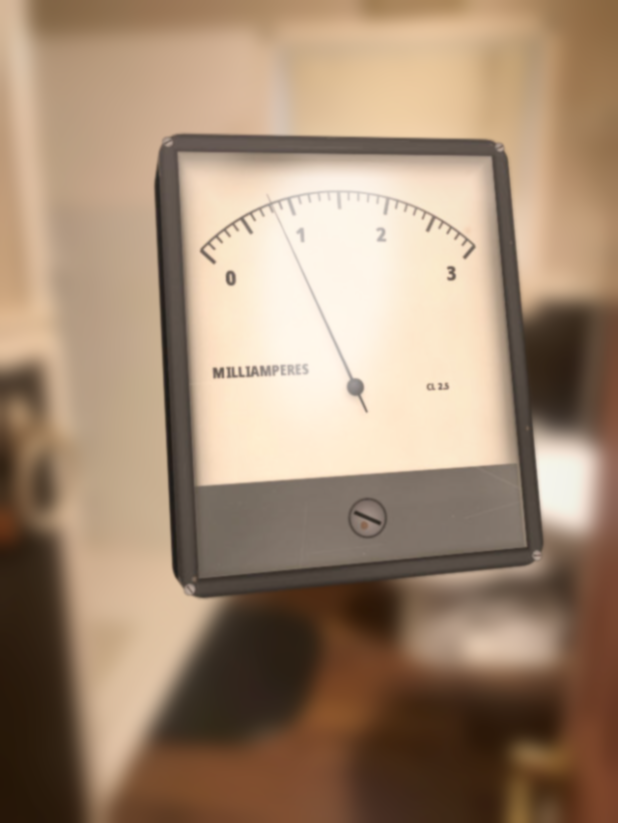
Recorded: 0.8; mA
